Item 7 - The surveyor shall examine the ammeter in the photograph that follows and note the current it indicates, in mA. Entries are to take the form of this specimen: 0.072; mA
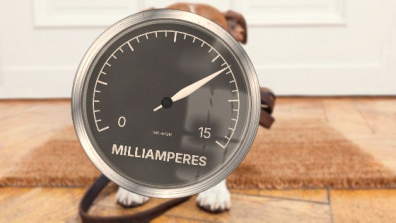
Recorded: 10.75; mA
